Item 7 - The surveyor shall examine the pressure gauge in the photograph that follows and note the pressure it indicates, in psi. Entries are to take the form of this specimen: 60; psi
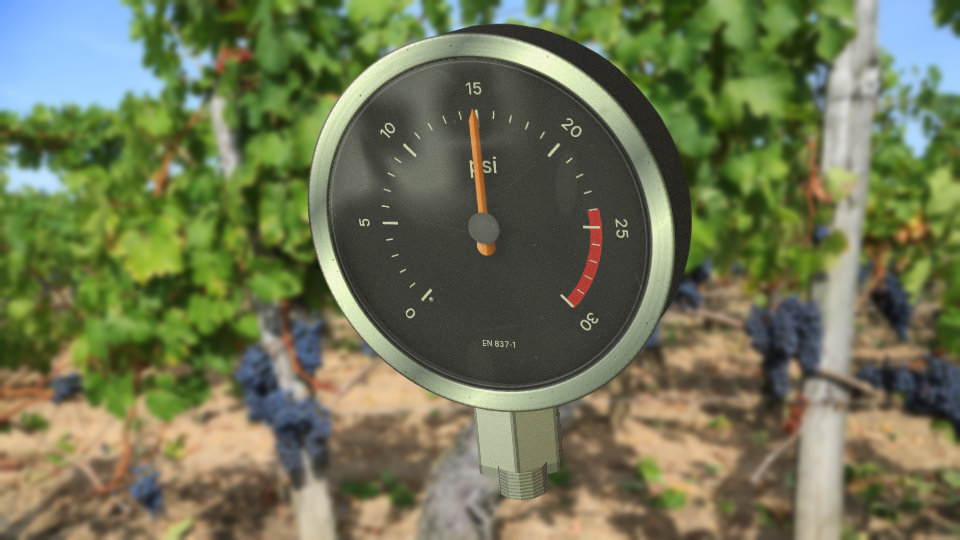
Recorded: 15; psi
